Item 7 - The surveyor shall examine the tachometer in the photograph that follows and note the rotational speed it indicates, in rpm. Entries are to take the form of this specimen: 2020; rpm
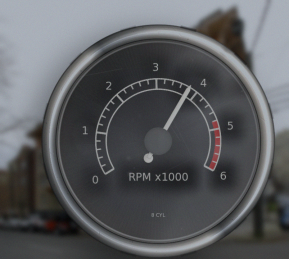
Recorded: 3800; rpm
